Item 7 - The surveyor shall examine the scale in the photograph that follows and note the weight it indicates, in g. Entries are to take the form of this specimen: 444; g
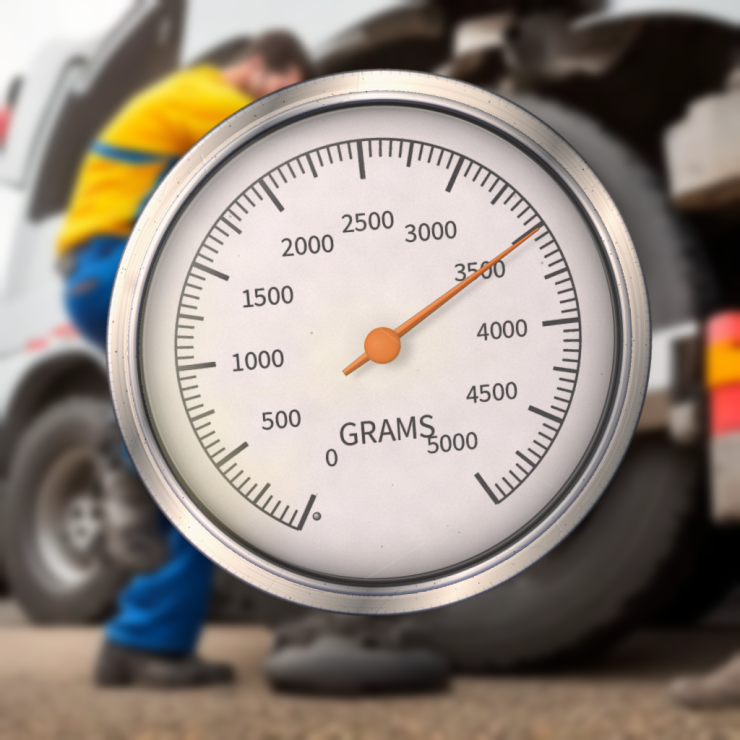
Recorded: 3500; g
